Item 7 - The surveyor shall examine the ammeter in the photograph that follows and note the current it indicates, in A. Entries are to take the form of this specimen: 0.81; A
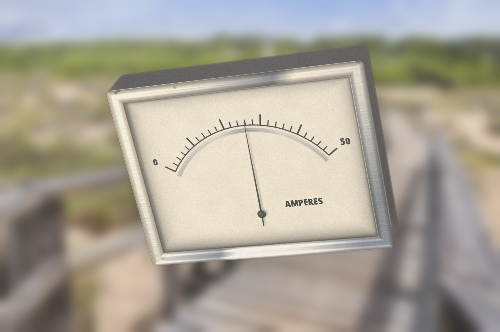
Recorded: 26; A
